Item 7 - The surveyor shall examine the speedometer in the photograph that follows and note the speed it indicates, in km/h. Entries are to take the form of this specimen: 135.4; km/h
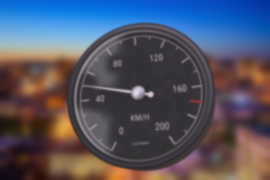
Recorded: 50; km/h
